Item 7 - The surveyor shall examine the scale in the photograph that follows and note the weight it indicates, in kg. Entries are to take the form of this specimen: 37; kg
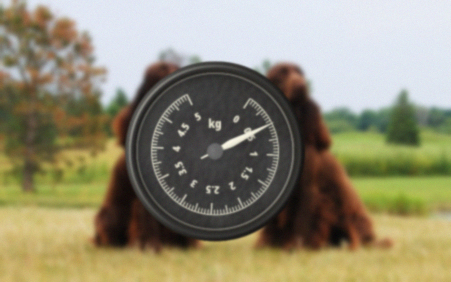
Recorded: 0.5; kg
